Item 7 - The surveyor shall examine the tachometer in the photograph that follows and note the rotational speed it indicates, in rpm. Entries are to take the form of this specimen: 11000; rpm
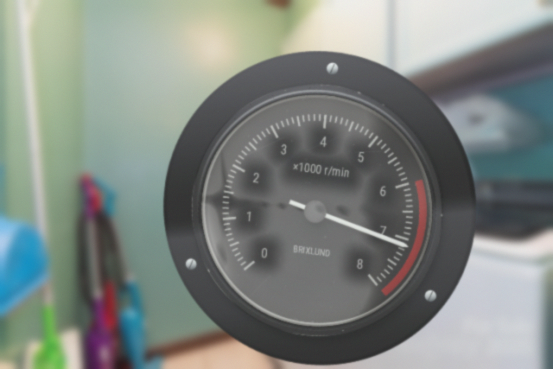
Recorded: 7100; rpm
